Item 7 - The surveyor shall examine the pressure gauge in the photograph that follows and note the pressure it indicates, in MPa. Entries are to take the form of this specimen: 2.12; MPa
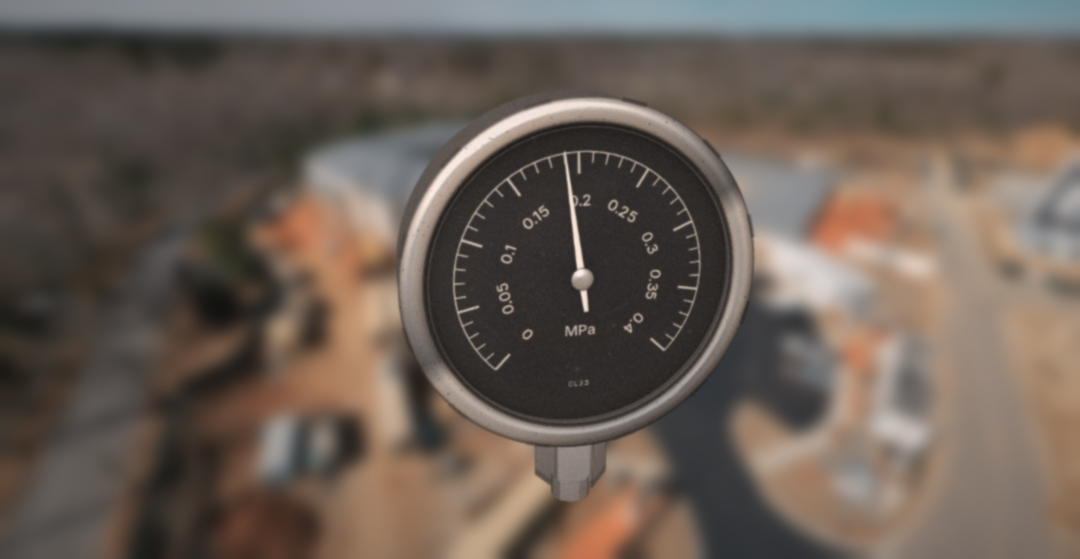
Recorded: 0.19; MPa
